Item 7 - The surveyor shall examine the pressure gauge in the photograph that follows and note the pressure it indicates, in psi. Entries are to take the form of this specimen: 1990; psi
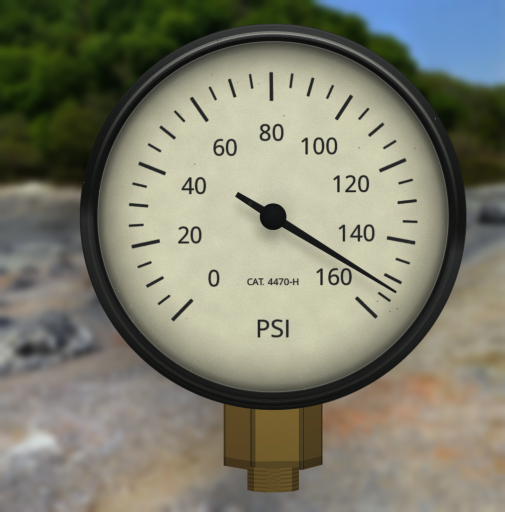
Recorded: 152.5; psi
